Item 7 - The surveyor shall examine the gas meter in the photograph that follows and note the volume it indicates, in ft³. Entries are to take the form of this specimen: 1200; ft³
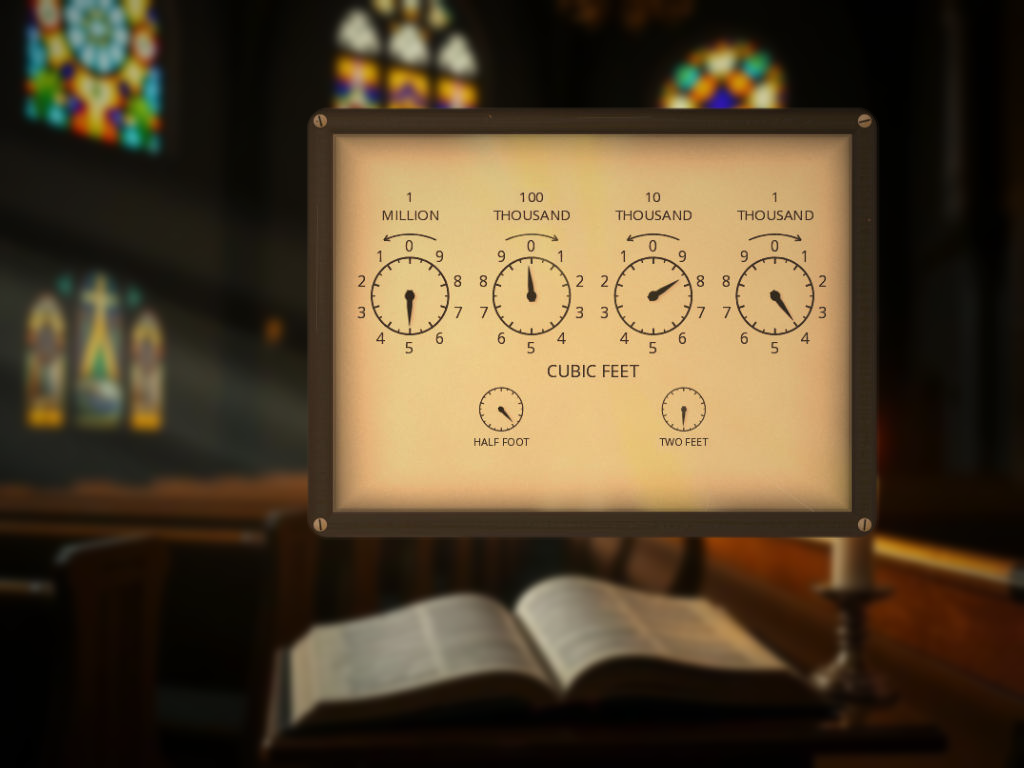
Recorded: 498400; ft³
